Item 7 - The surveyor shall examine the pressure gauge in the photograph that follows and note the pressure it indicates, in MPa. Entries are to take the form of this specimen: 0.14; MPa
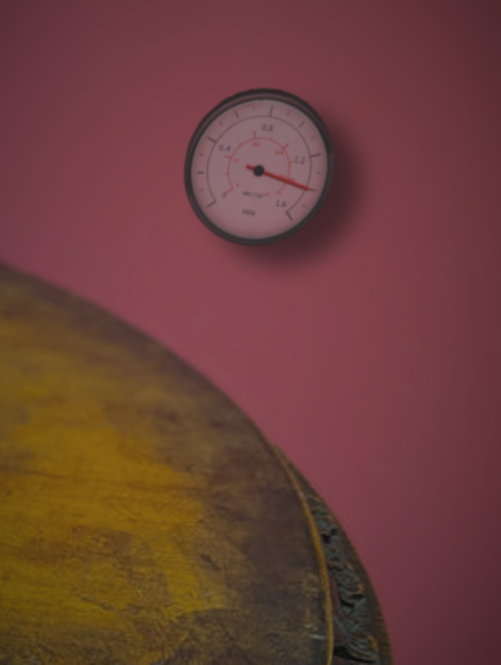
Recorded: 1.4; MPa
